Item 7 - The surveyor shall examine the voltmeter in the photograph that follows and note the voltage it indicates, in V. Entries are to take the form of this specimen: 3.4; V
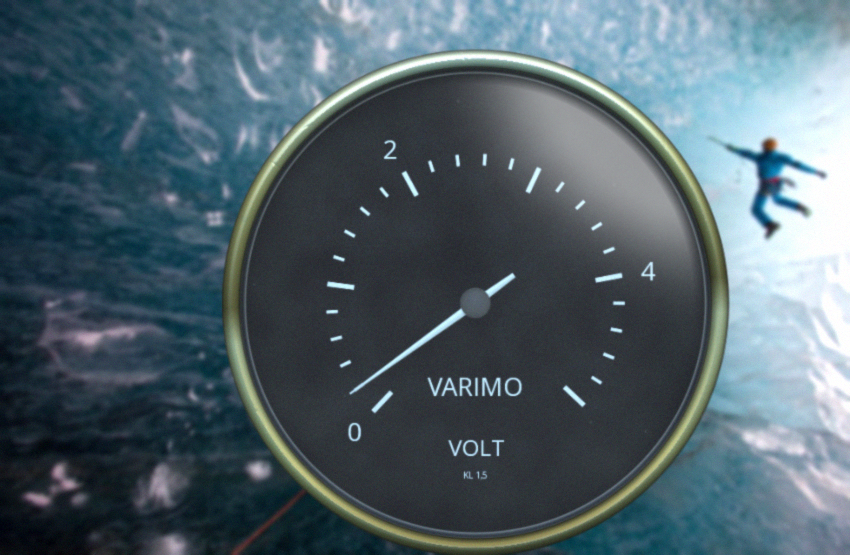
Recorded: 0.2; V
